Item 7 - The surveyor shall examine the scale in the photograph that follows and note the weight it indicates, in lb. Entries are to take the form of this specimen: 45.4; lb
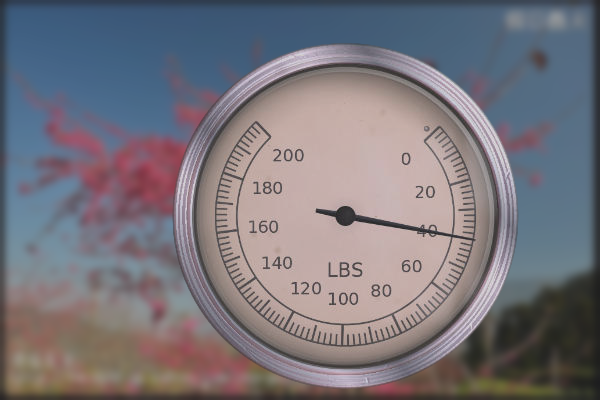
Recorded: 40; lb
